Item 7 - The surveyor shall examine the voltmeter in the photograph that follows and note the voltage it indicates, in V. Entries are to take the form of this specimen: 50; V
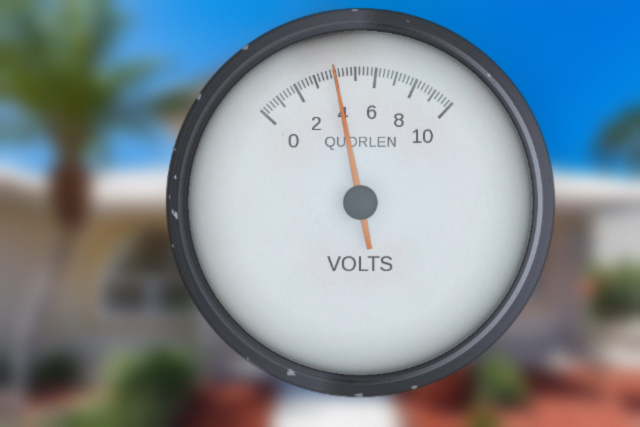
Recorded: 4; V
